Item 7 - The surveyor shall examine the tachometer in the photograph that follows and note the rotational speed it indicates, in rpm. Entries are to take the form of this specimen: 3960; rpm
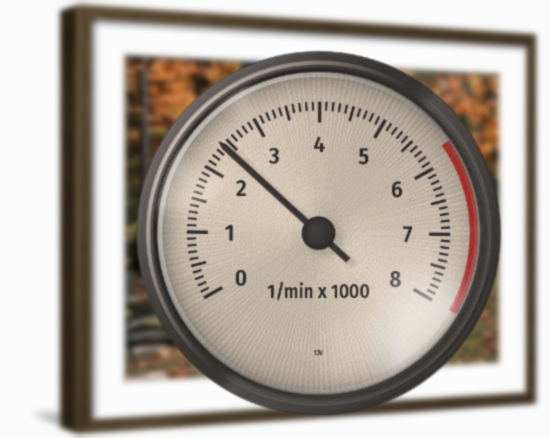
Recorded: 2400; rpm
